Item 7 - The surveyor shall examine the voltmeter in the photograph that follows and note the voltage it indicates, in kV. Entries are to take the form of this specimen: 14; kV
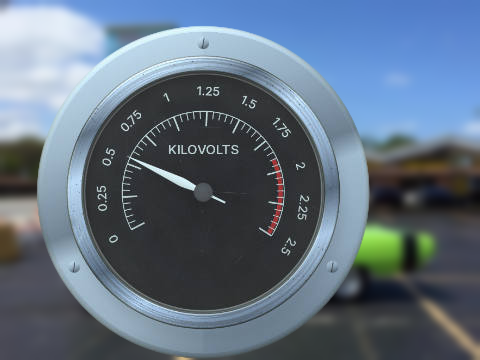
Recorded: 0.55; kV
